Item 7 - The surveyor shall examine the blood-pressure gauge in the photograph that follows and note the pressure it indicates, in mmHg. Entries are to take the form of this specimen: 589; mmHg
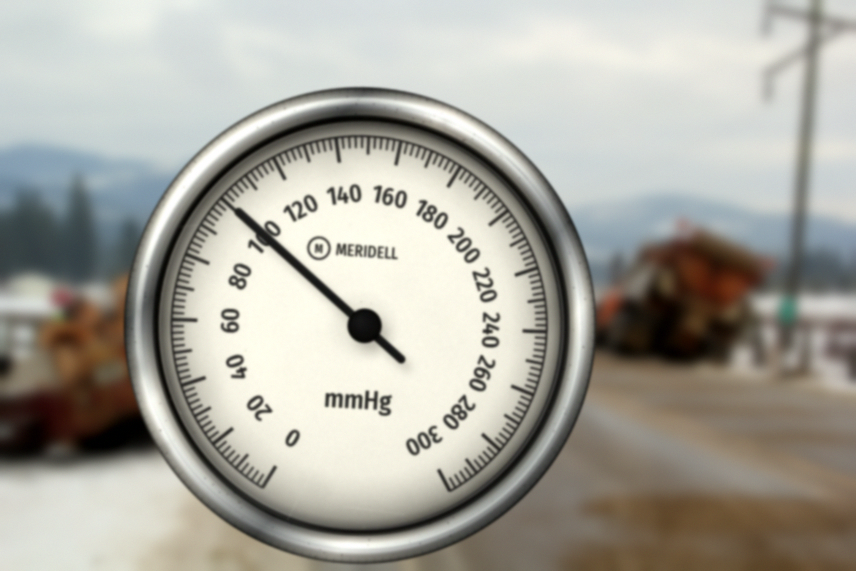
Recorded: 100; mmHg
